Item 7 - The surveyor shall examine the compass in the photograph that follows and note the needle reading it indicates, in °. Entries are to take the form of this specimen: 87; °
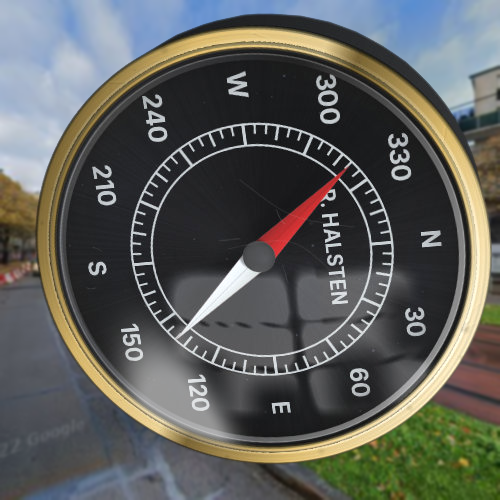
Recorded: 320; °
